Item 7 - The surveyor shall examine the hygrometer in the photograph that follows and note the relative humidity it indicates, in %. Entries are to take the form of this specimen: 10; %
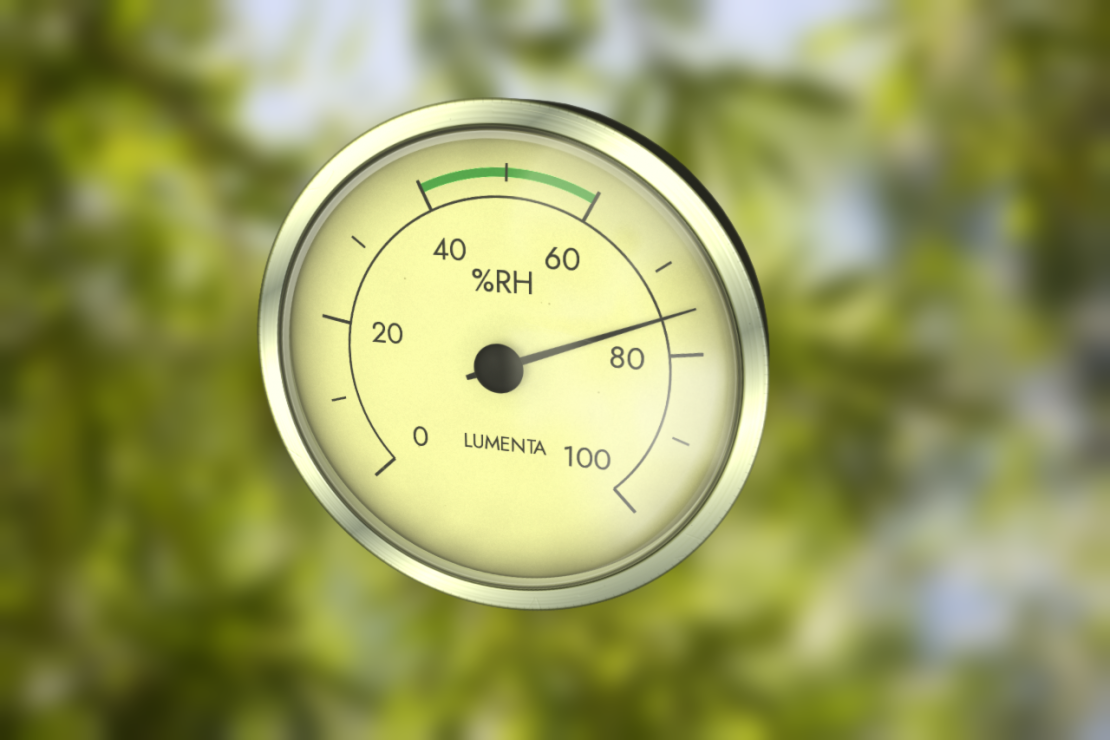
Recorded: 75; %
